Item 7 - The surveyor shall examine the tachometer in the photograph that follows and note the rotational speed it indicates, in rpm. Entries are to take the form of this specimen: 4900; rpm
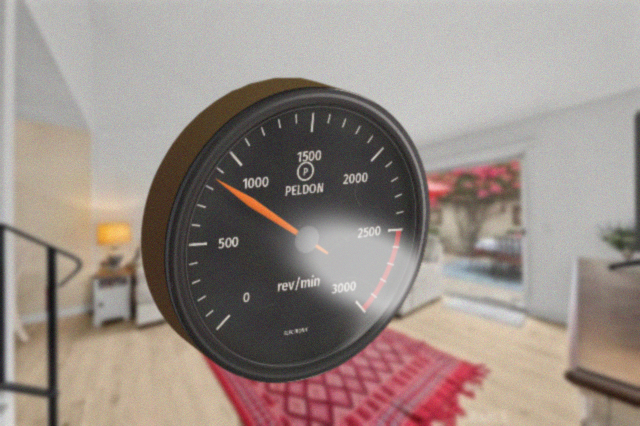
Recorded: 850; rpm
